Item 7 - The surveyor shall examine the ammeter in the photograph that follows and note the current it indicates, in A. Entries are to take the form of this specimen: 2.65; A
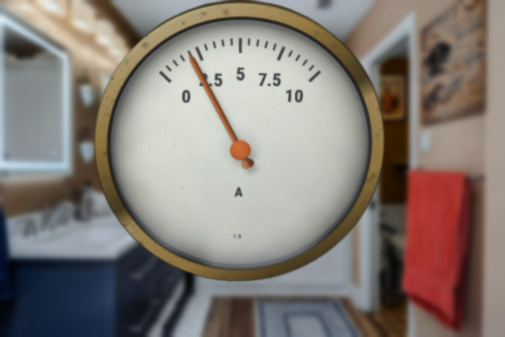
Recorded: 2; A
